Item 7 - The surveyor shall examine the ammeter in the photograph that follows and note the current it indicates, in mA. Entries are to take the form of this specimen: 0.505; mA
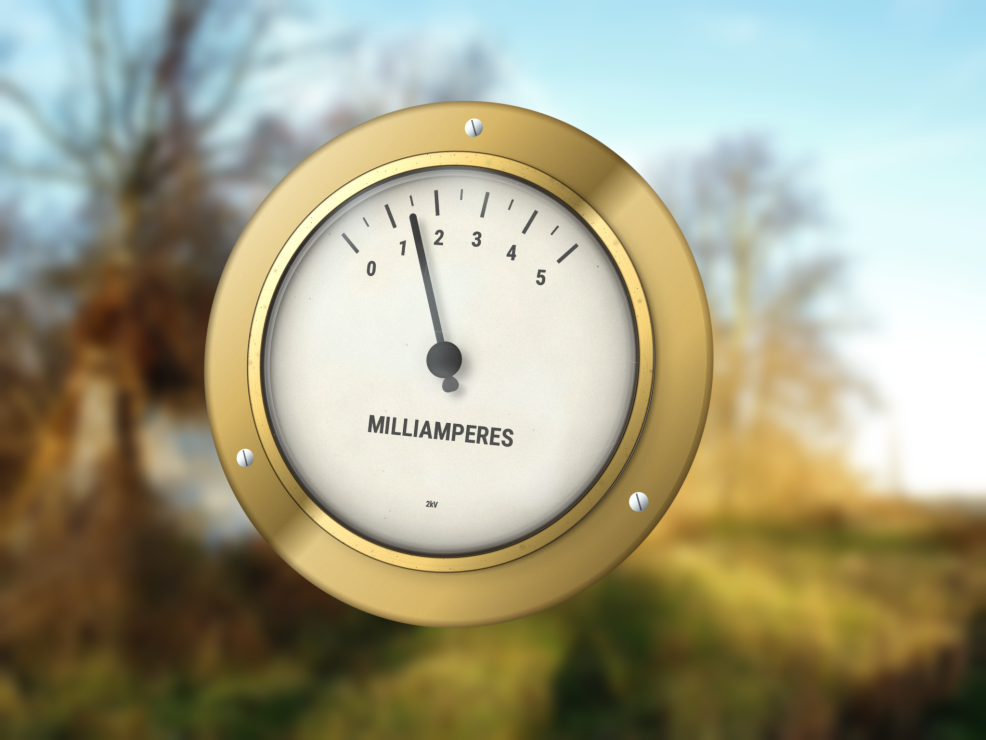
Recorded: 1.5; mA
